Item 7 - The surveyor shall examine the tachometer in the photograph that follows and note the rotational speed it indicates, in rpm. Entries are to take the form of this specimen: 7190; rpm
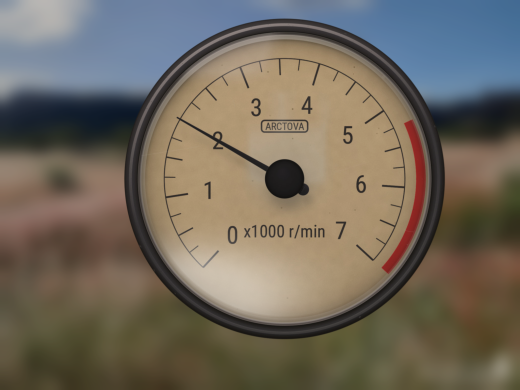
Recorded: 2000; rpm
